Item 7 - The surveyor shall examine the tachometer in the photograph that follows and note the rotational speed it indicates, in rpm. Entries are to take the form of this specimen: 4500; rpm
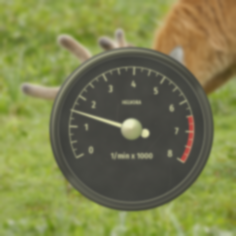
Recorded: 1500; rpm
